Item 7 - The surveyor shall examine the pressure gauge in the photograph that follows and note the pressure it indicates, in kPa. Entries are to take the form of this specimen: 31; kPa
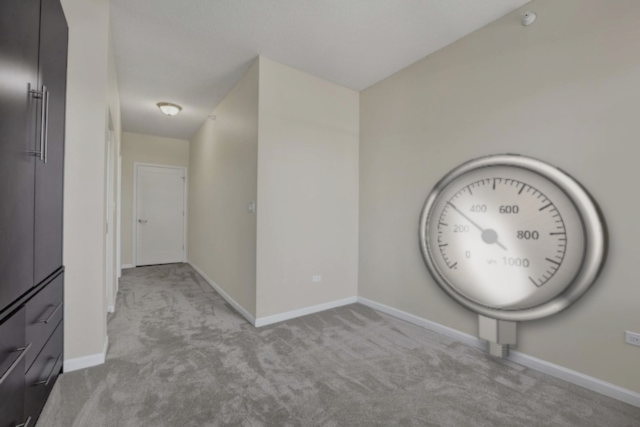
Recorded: 300; kPa
